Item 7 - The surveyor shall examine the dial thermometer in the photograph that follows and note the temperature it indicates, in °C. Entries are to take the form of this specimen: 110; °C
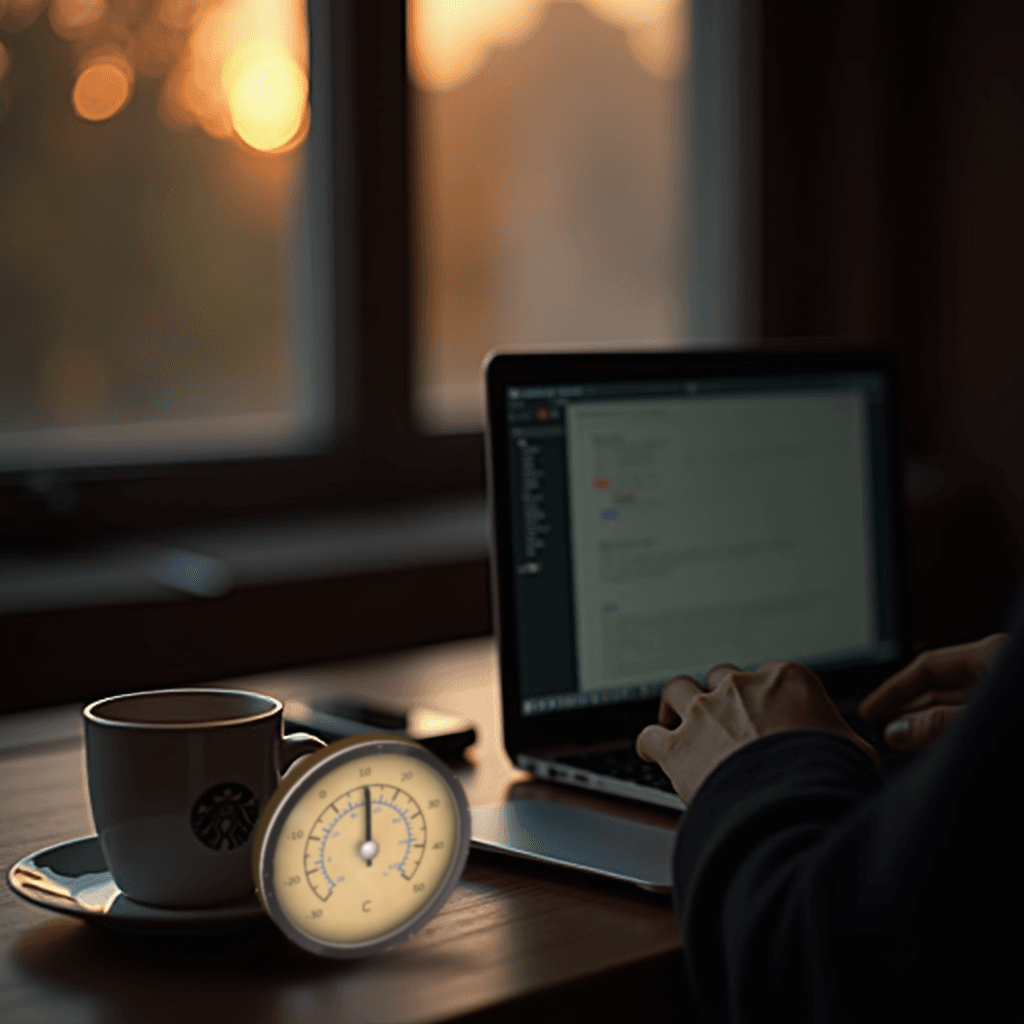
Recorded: 10; °C
